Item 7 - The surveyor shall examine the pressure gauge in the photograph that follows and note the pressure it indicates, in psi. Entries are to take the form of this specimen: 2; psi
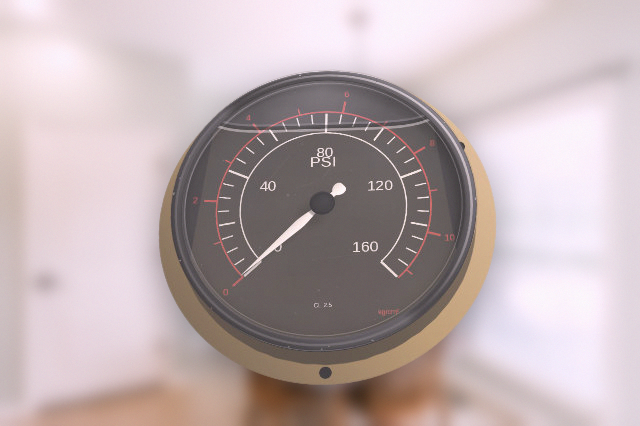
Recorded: 0; psi
